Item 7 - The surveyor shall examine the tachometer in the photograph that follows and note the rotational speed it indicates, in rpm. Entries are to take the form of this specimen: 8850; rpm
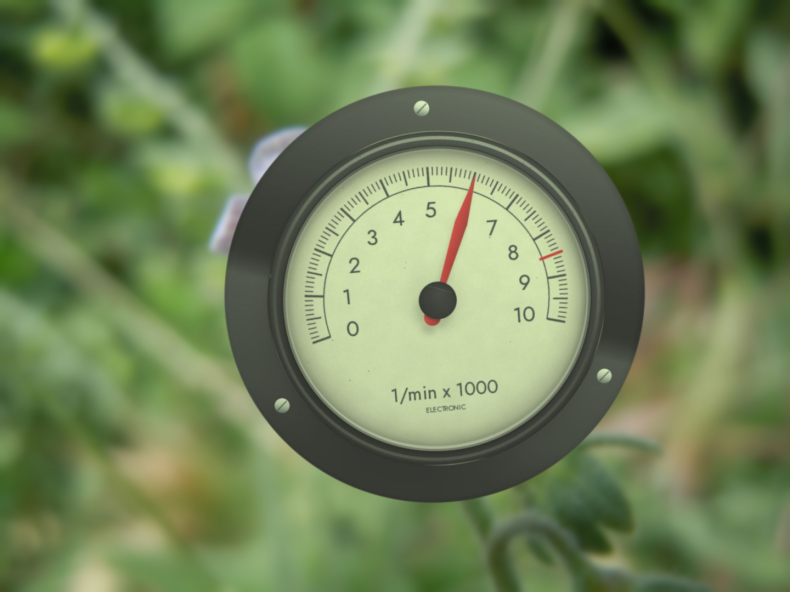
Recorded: 6000; rpm
